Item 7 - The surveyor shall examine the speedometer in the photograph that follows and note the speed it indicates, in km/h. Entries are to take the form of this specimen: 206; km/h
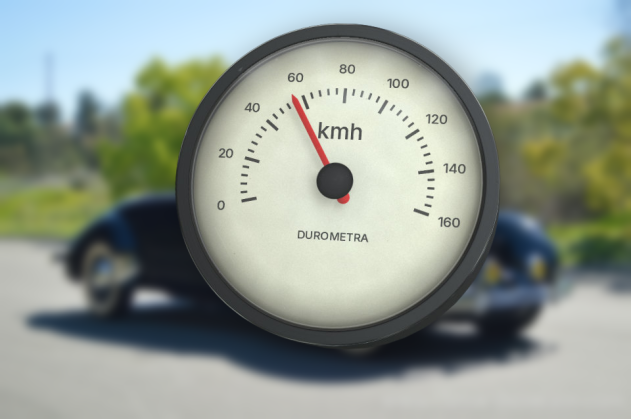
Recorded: 56; km/h
